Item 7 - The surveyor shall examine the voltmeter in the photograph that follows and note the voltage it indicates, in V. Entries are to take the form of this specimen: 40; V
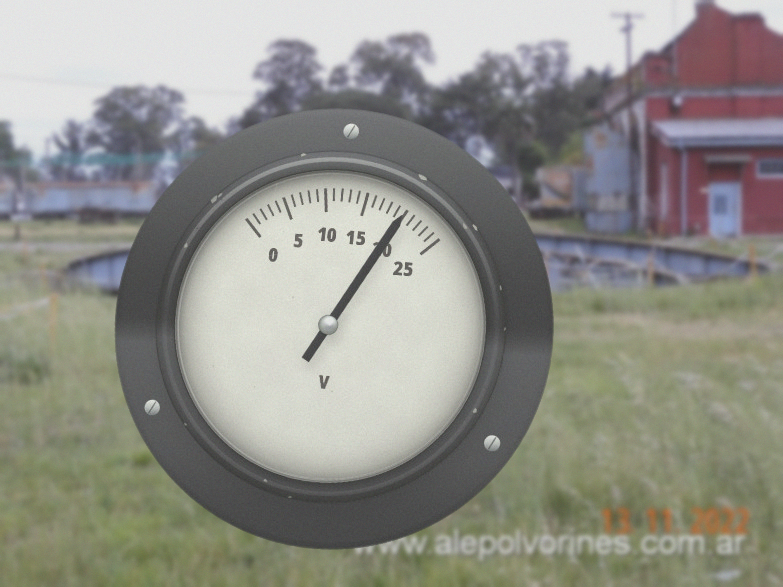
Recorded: 20; V
